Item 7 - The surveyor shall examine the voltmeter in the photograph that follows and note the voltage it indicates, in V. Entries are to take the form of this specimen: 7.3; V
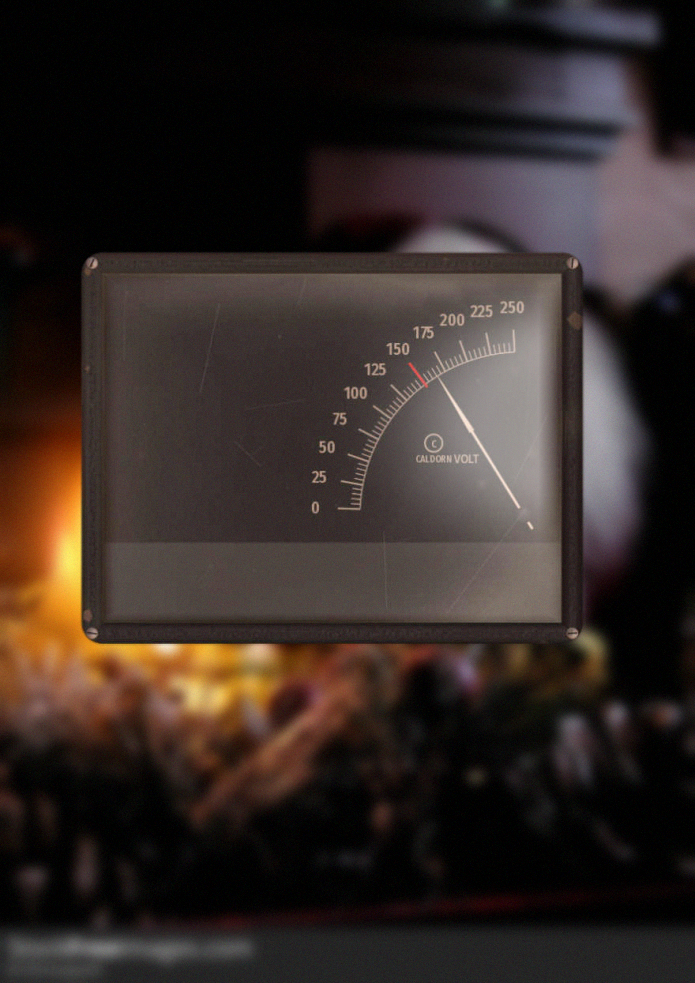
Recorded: 165; V
